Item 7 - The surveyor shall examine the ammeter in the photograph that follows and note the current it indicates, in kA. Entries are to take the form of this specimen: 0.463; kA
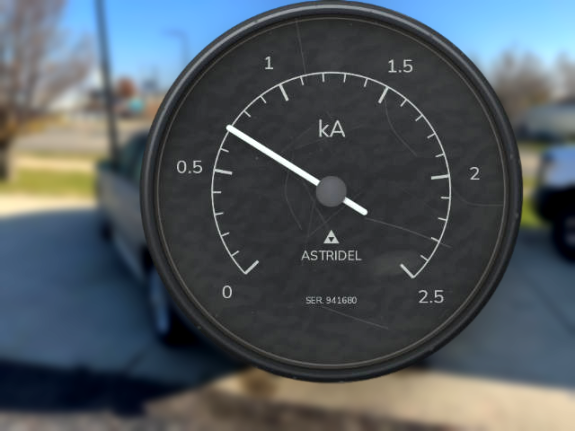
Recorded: 0.7; kA
